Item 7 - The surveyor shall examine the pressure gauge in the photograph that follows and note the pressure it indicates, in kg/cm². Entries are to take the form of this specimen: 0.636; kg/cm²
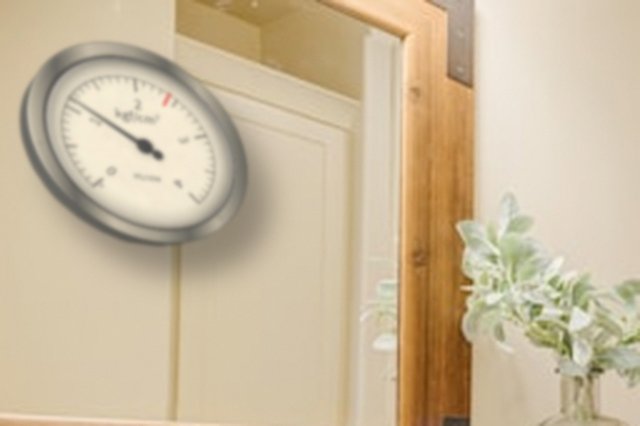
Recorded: 1.1; kg/cm²
